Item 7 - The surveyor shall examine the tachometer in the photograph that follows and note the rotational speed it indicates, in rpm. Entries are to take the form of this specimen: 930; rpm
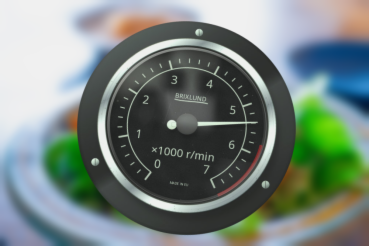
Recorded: 5400; rpm
